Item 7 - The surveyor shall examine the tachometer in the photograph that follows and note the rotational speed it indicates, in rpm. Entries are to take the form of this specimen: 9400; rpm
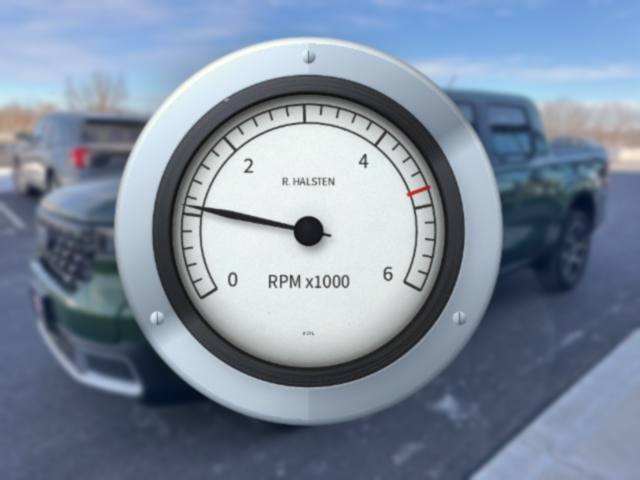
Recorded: 1100; rpm
